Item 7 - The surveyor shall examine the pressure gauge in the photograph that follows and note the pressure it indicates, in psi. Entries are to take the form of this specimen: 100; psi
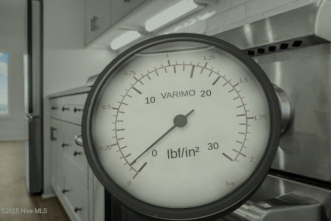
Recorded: 1; psi
